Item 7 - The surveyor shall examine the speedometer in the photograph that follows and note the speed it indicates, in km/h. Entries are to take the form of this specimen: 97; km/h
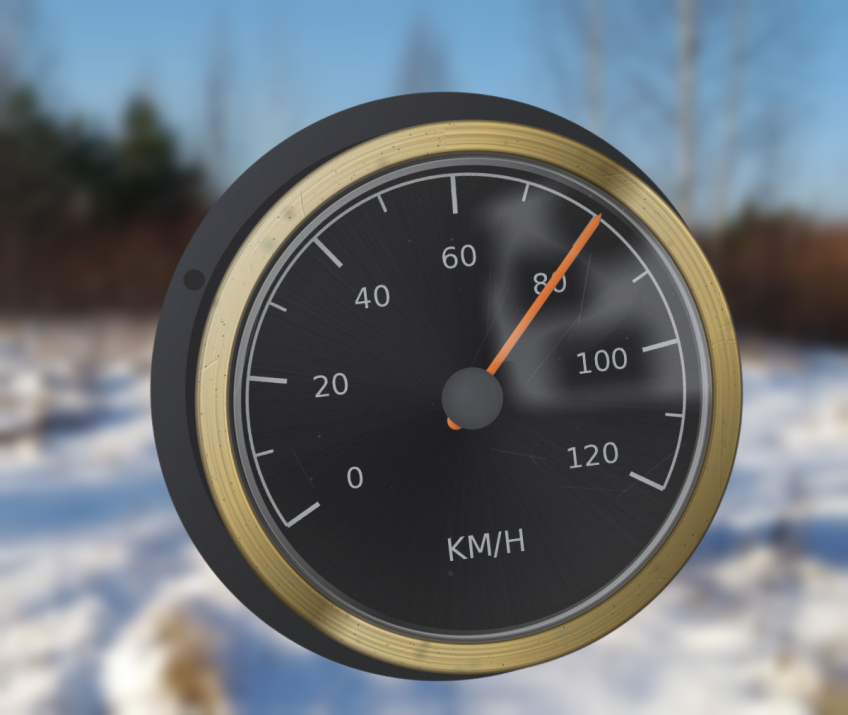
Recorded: 80; km/h
